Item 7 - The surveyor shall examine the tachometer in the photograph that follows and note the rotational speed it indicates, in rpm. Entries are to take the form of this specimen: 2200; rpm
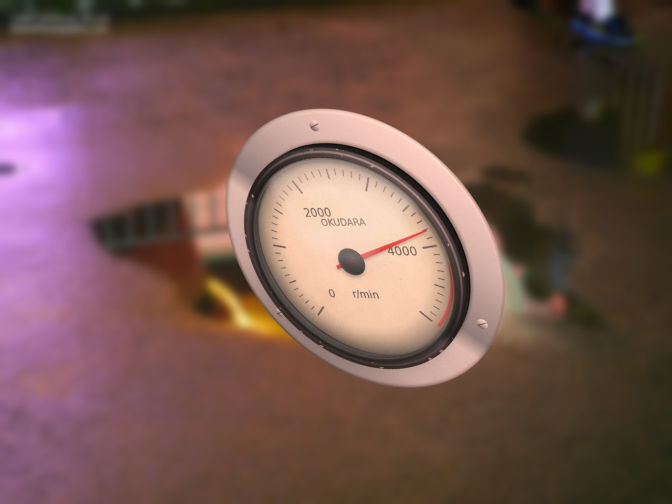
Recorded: 3800; rpm
